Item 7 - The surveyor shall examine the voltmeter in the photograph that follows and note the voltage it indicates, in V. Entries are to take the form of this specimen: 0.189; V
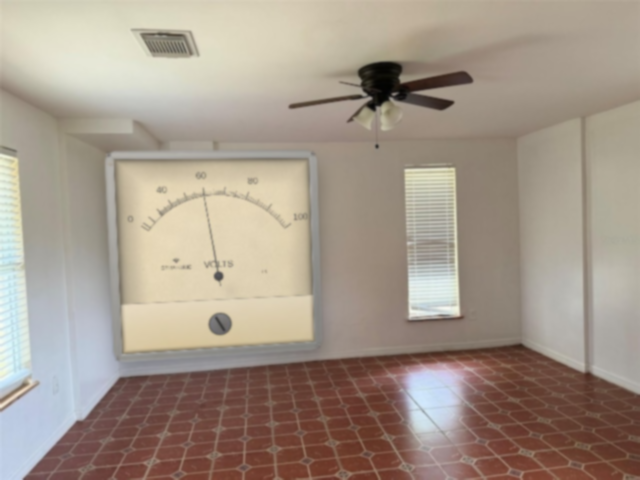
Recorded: 60; V
